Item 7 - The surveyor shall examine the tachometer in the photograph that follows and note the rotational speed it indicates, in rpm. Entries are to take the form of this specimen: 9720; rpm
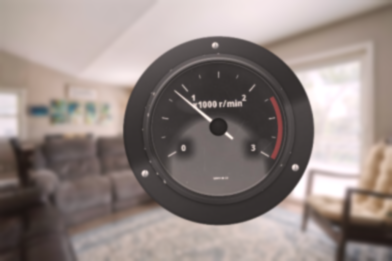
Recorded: 875; rpm
